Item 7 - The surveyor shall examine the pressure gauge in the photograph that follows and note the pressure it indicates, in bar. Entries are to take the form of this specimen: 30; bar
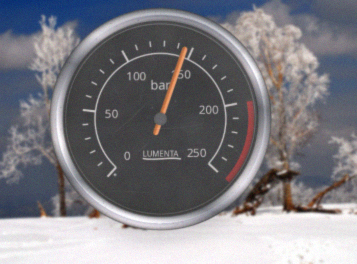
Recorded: 145; bar
